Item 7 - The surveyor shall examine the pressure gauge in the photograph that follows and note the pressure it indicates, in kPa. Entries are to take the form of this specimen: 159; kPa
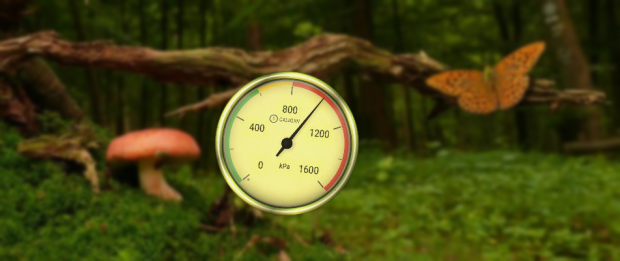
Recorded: 1000; kPa
